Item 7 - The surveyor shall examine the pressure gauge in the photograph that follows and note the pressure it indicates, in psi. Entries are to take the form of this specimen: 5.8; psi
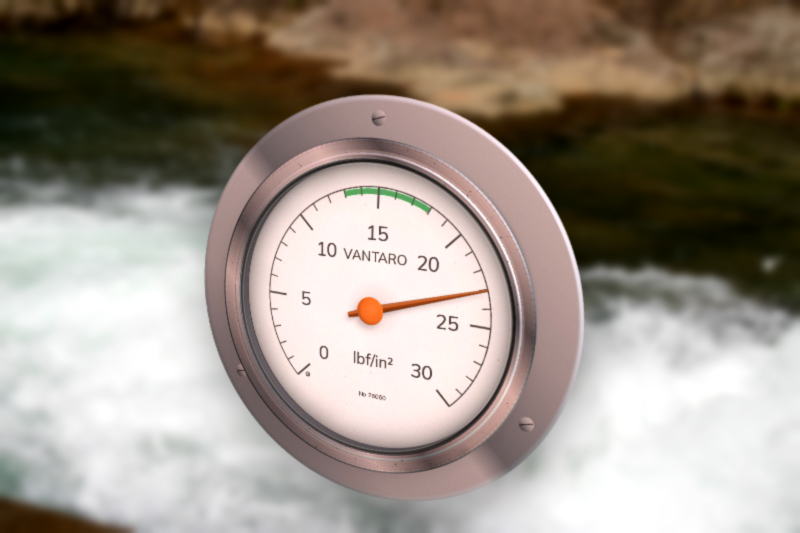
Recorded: 23; psi
